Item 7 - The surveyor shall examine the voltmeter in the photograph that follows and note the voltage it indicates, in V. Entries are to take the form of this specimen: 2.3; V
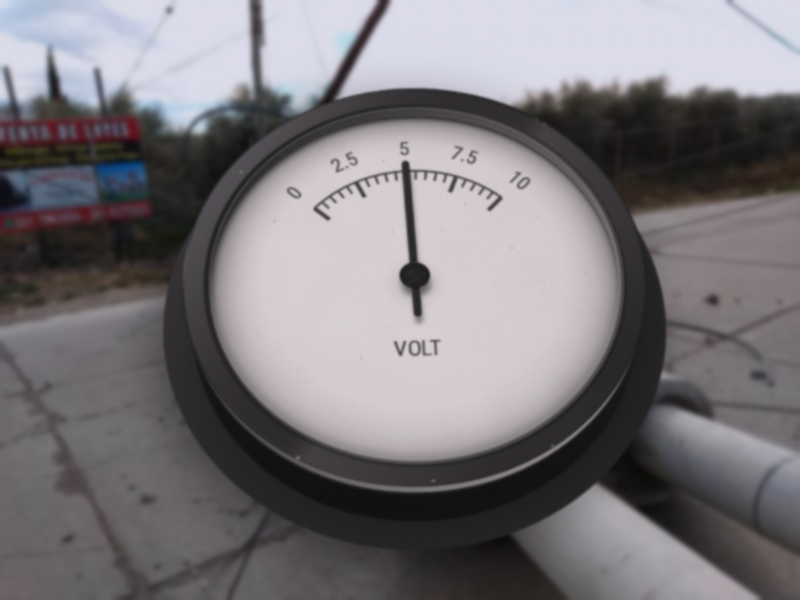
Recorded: 5; V
